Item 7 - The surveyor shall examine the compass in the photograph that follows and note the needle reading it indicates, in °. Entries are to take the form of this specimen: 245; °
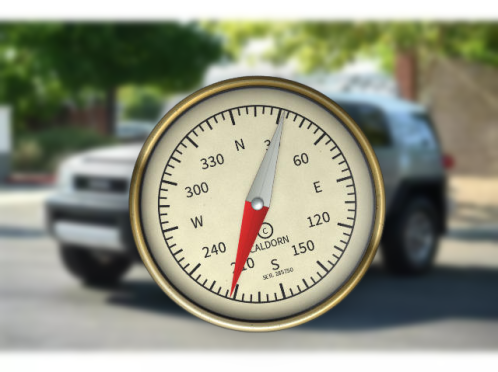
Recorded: 212.5; °
